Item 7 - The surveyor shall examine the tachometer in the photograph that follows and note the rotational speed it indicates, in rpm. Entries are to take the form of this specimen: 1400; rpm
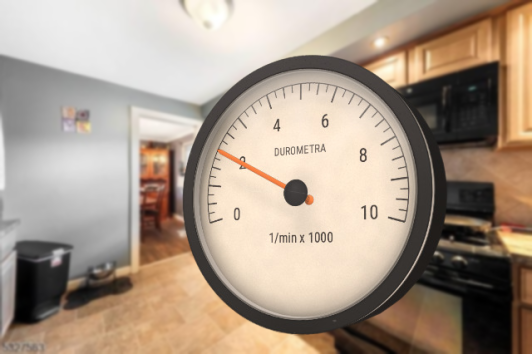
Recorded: 2000; rpm
